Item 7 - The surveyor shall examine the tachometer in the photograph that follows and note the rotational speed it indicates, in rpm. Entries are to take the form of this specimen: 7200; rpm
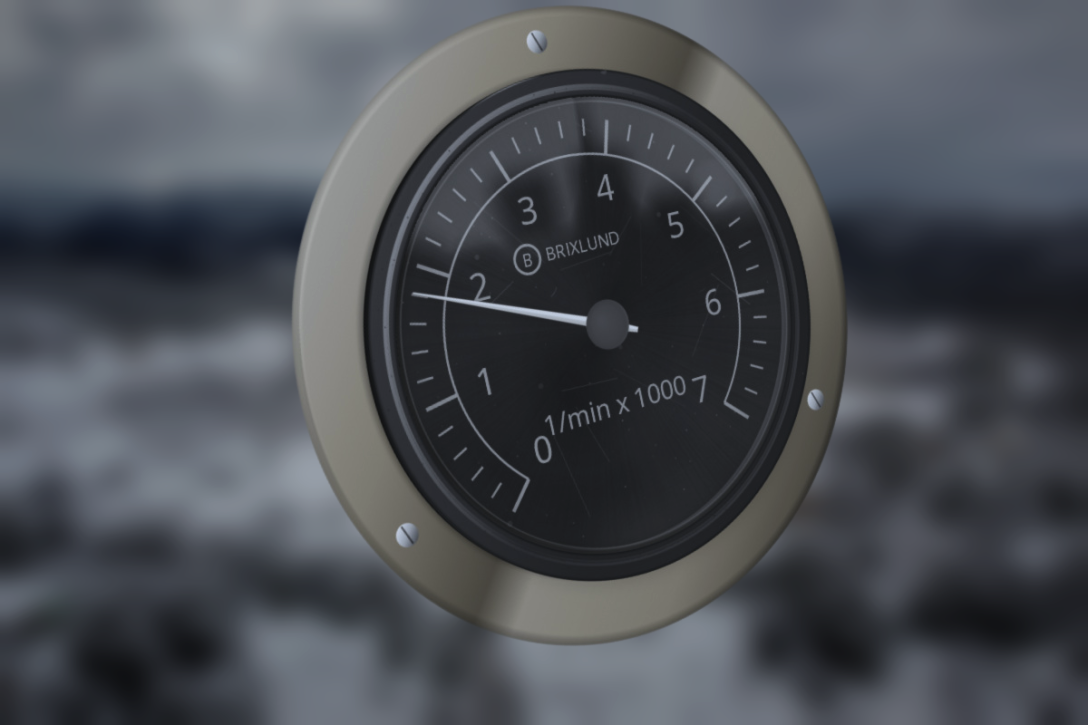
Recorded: 1800; rpm
